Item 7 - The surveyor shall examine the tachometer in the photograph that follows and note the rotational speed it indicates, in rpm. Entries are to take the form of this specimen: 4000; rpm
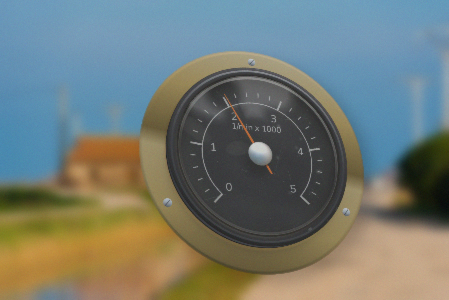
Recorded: 2000; rpm
